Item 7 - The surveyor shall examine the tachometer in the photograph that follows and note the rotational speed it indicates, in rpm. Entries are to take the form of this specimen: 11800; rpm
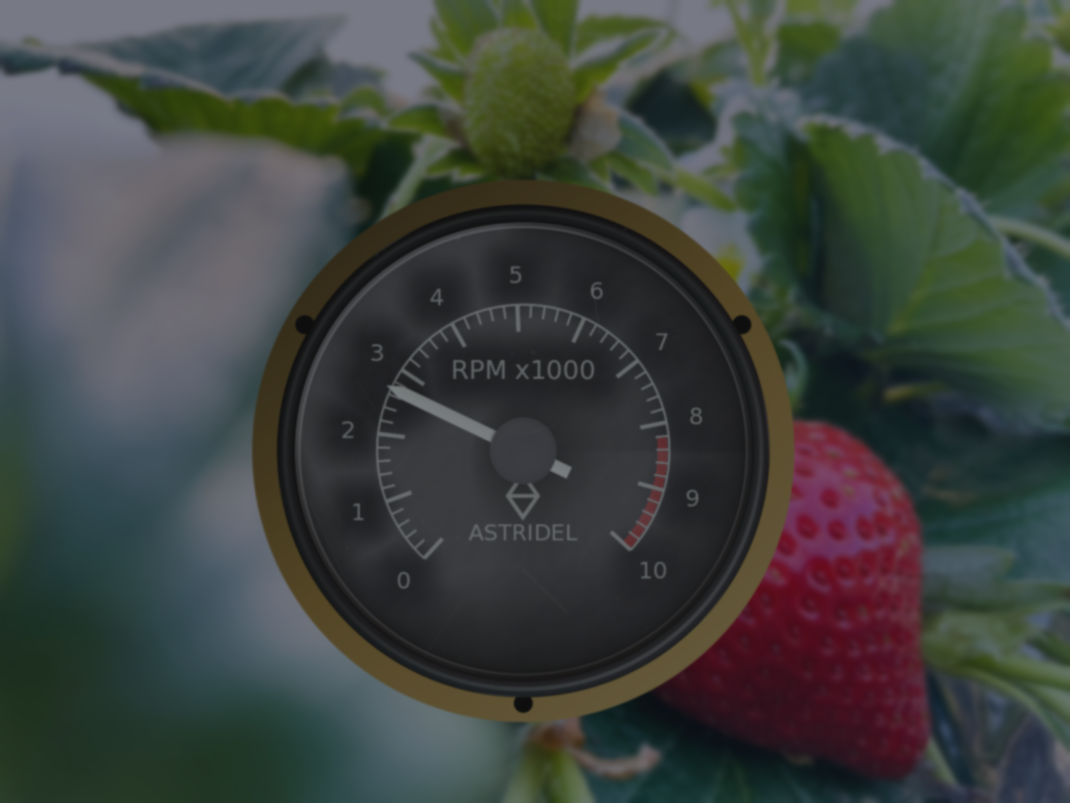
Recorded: 2700; rpm
